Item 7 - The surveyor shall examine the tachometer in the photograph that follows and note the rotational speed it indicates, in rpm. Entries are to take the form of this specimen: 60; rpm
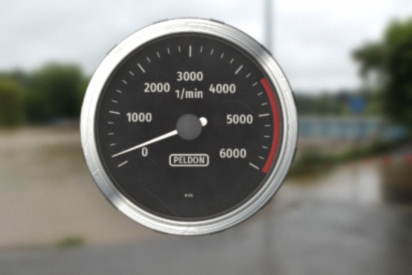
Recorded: 200; rpm
